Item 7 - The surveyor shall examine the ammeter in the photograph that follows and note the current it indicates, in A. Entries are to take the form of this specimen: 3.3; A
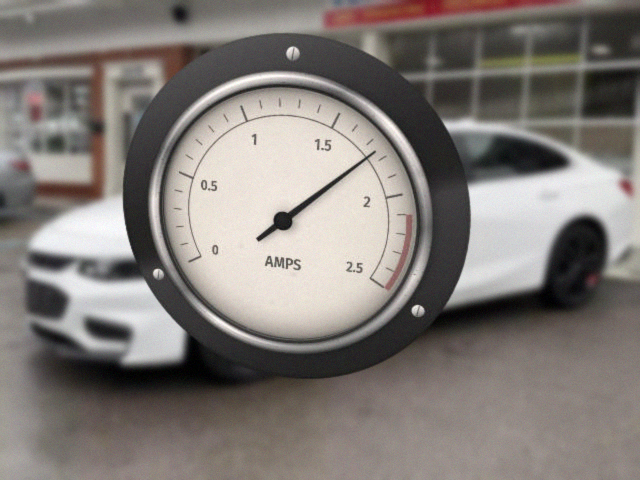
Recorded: 1.75; A
